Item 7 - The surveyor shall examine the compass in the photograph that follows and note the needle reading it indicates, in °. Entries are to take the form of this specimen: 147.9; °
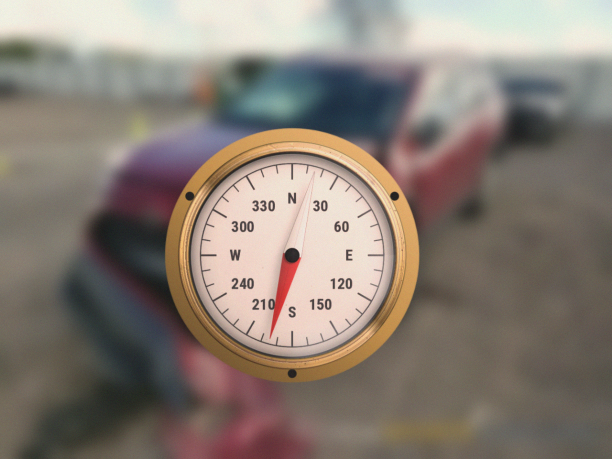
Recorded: 195; °
